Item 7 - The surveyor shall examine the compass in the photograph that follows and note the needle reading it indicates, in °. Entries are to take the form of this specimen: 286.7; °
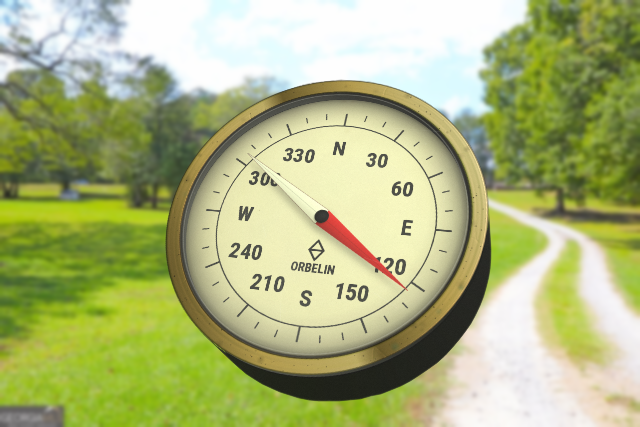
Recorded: 125; °
